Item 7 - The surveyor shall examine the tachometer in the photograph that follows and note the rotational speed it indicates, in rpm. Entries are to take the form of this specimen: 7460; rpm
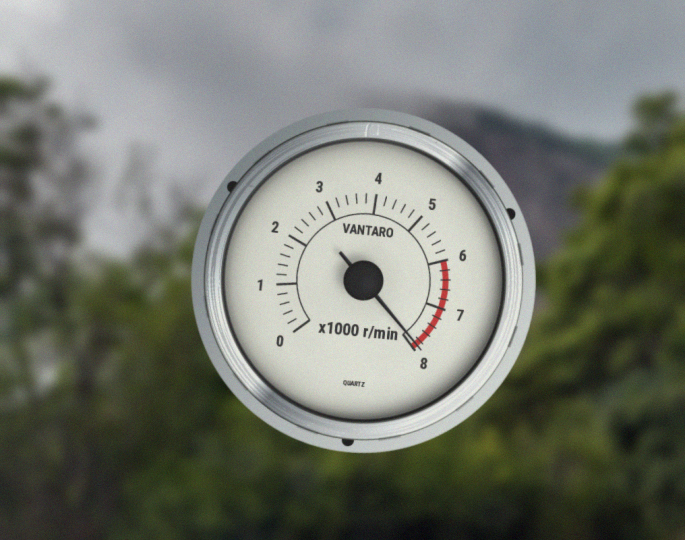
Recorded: 7900; rpm
